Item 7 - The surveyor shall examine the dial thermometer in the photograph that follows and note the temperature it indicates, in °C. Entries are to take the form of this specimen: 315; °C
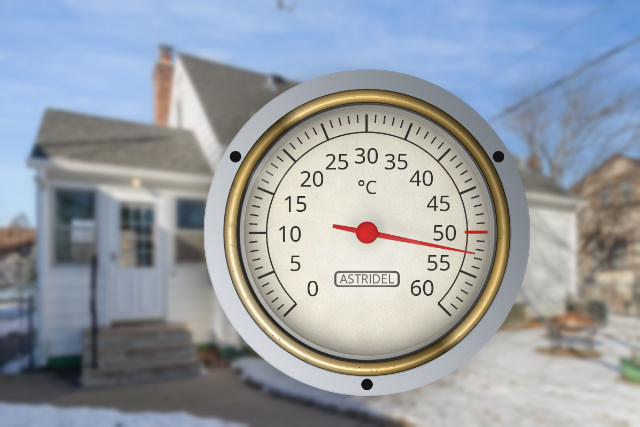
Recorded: 52.5; °C
